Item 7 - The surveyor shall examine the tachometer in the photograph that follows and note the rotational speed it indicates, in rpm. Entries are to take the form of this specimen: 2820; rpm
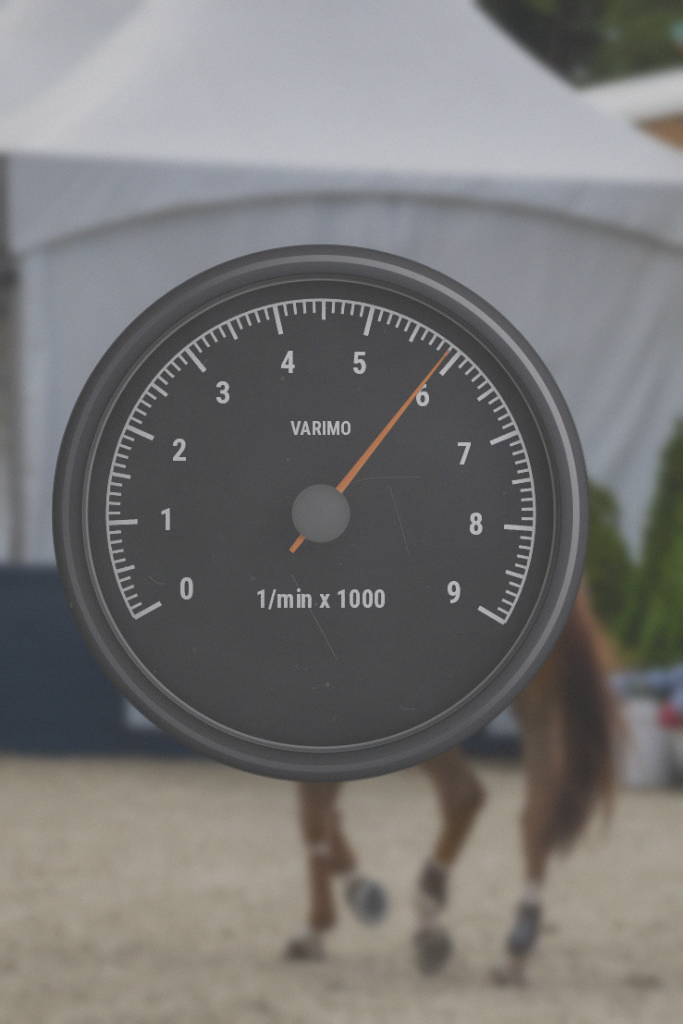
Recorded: 5900; rpm
